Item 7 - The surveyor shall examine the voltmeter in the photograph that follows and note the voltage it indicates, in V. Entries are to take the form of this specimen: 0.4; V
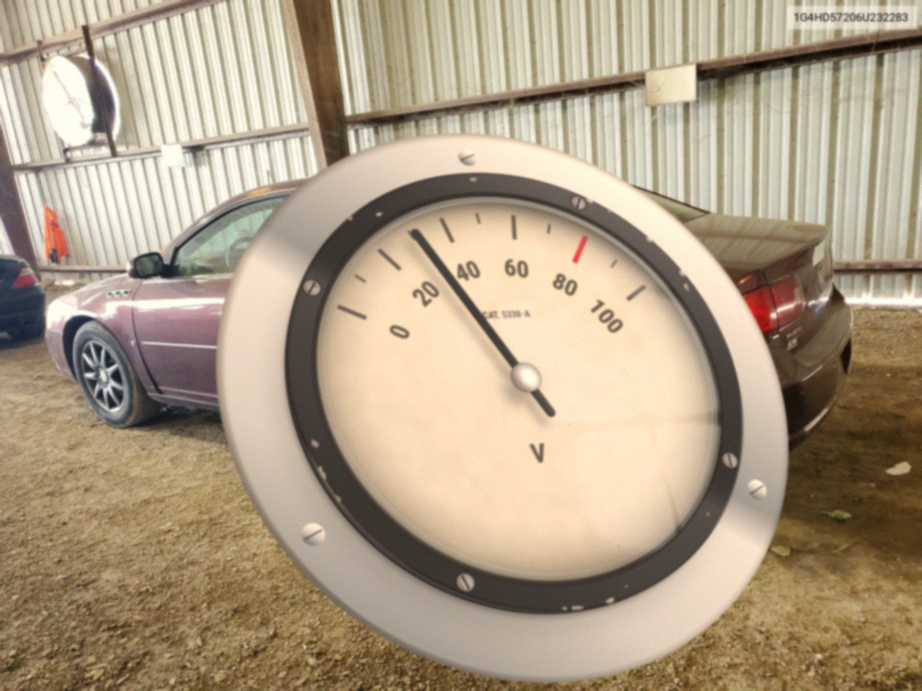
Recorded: 30; V
